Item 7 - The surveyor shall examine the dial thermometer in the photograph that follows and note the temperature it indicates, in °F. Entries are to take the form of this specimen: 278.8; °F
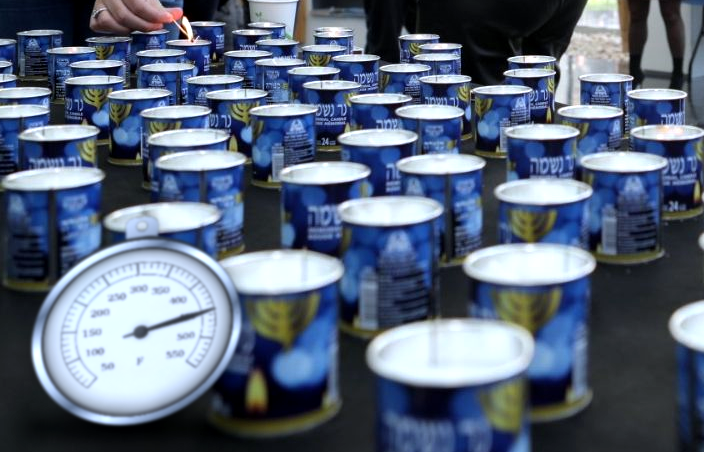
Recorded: 450; °F
